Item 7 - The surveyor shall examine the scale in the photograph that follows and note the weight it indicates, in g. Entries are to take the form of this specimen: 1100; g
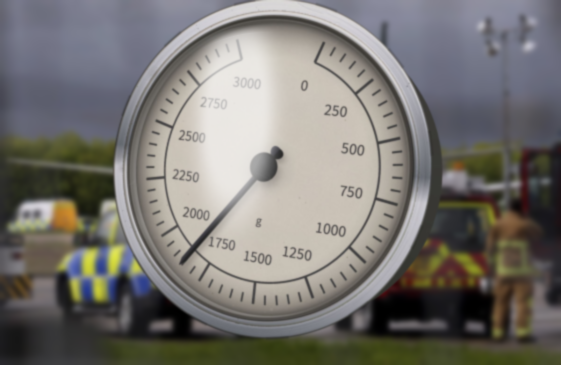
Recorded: 1850; g
